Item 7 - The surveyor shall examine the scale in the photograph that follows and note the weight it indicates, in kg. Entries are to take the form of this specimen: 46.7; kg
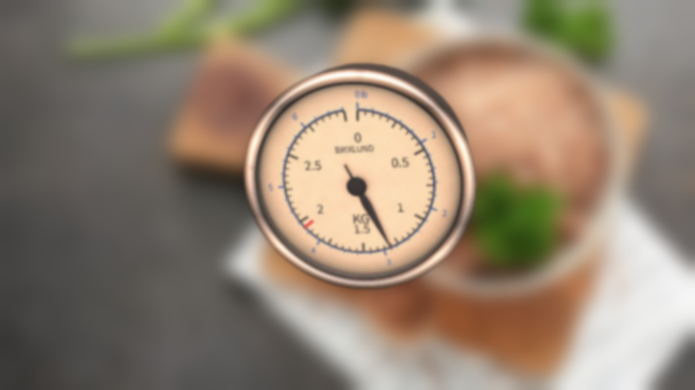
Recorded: 1.3; kg
